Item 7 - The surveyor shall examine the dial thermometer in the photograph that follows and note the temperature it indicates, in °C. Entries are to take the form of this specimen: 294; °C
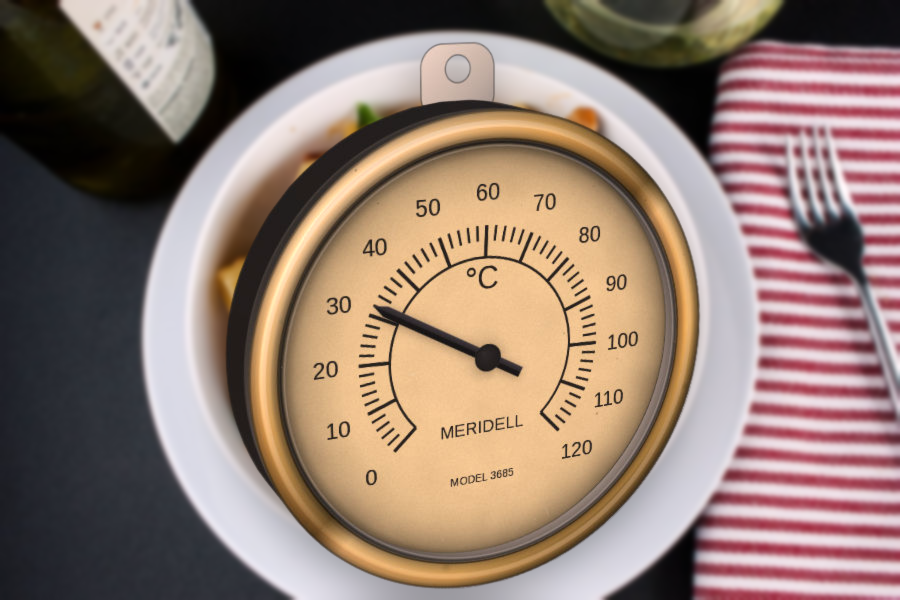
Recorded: 32; °C
